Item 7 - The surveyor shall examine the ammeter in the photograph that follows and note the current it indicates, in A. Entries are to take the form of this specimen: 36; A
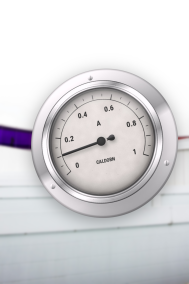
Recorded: 0.1; A
